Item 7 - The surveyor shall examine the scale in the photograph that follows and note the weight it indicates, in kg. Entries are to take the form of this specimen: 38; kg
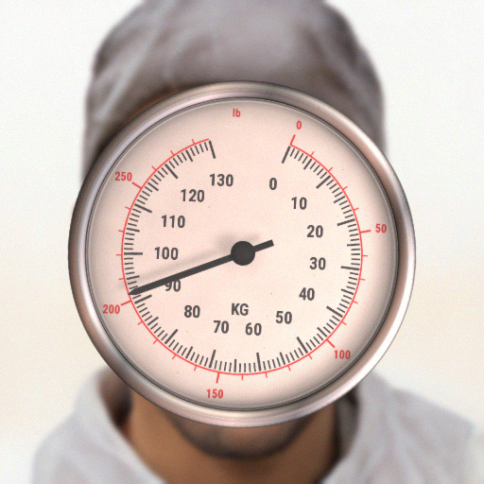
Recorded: 92; kg
